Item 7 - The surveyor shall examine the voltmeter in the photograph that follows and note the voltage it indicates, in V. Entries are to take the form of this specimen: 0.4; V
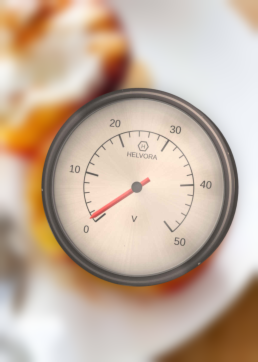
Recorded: 1; V
